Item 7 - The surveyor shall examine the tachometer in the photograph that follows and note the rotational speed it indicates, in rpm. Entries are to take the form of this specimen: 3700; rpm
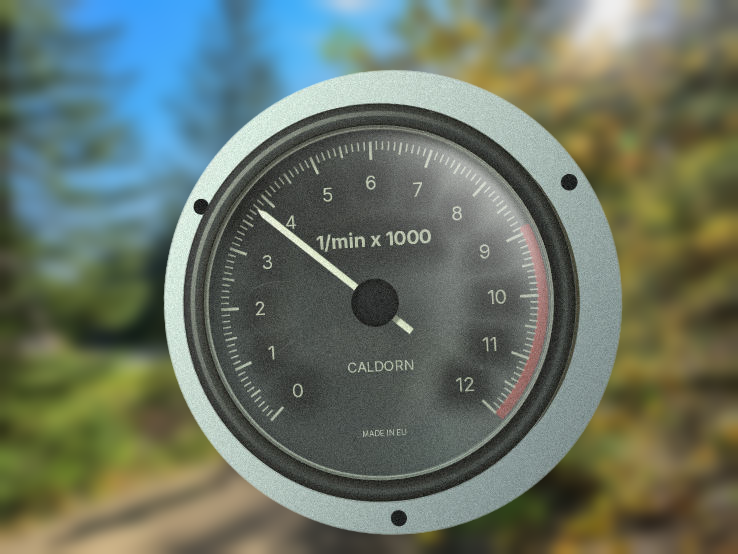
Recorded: 3800; rpm
